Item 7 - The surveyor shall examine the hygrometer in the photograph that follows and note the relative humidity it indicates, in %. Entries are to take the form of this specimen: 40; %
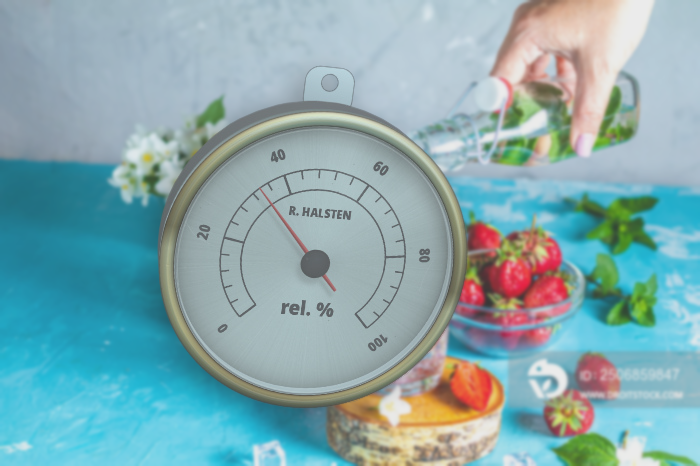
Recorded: 34; %
